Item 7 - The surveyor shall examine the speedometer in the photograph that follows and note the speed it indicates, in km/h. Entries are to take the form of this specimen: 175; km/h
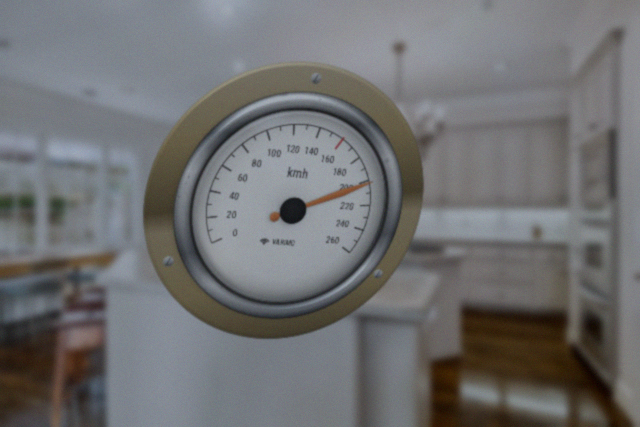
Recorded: 200; km/h
